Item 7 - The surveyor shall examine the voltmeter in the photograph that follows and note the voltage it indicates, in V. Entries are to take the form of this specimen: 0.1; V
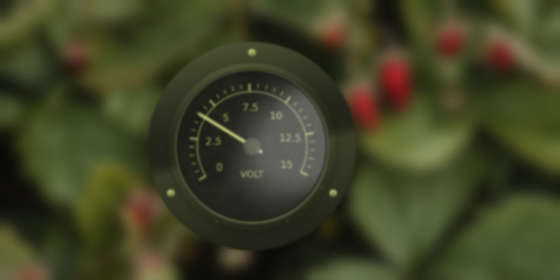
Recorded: 4; V
